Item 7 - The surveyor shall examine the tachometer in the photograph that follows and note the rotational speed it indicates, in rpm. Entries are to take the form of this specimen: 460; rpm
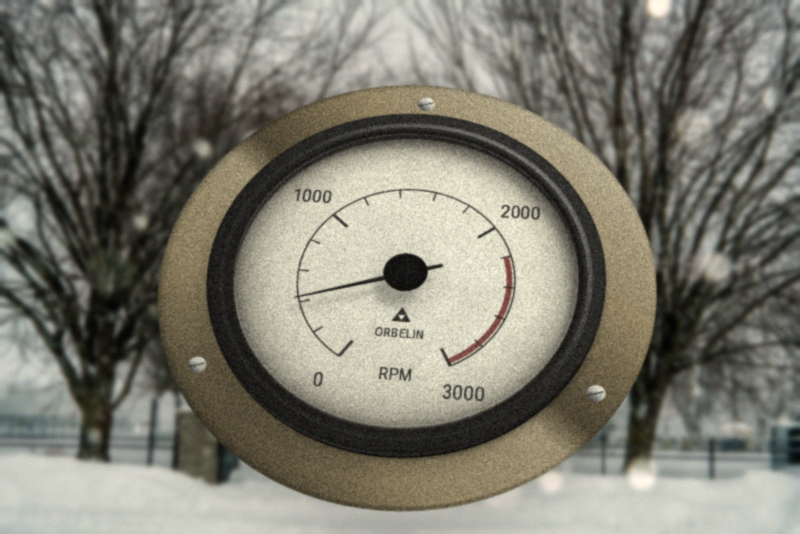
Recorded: 400; rpm
